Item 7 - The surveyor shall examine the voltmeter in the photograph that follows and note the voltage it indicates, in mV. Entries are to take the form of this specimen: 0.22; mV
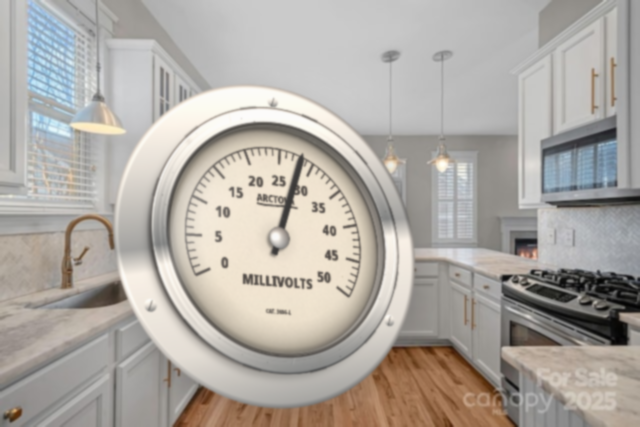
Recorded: 28; mV
